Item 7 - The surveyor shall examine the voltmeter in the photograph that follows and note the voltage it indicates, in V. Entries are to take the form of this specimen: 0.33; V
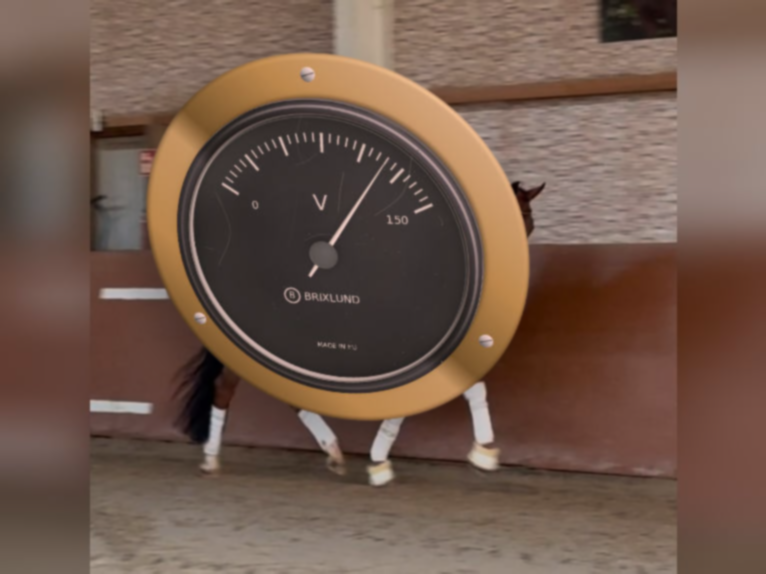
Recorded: 115; V
